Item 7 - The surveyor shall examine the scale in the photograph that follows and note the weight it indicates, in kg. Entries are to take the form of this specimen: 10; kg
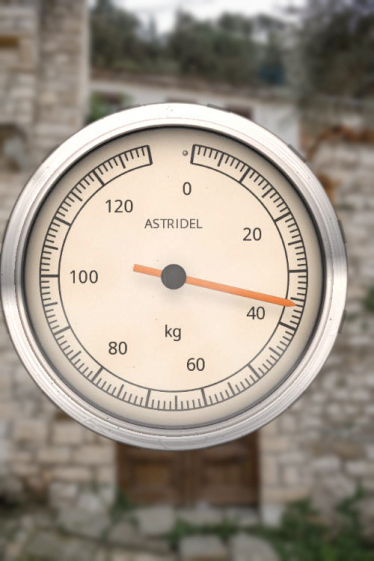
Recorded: 36; kg
